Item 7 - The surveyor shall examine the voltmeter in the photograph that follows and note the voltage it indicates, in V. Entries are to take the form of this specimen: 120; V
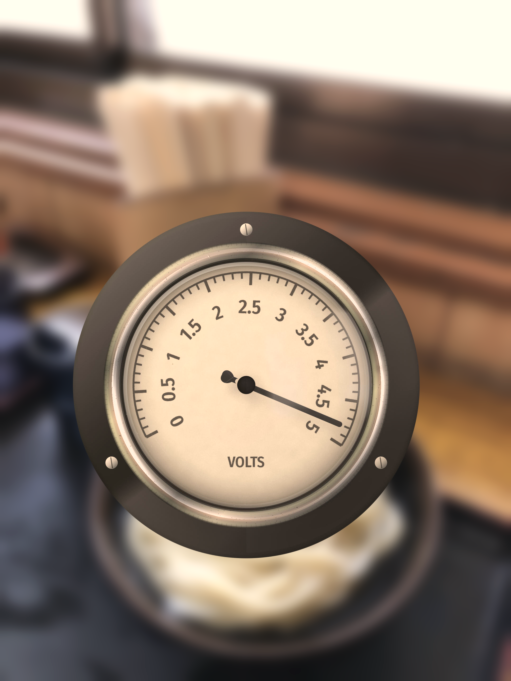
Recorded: 4.8; V
